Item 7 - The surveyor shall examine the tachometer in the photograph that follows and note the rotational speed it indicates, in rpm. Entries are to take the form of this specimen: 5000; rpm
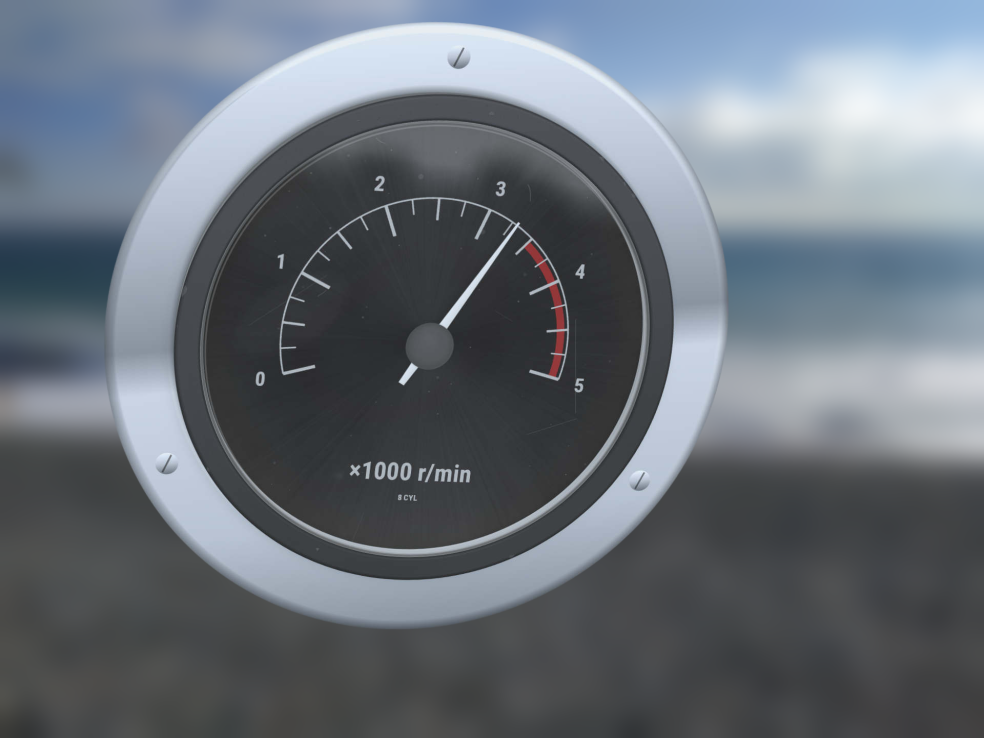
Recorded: 3250; rpm
